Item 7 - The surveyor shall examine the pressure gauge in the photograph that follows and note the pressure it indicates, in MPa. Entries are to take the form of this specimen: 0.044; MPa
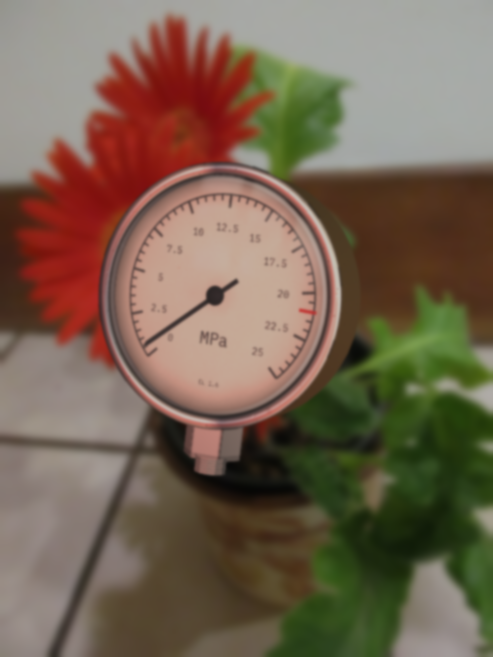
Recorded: 0.5; MPa
